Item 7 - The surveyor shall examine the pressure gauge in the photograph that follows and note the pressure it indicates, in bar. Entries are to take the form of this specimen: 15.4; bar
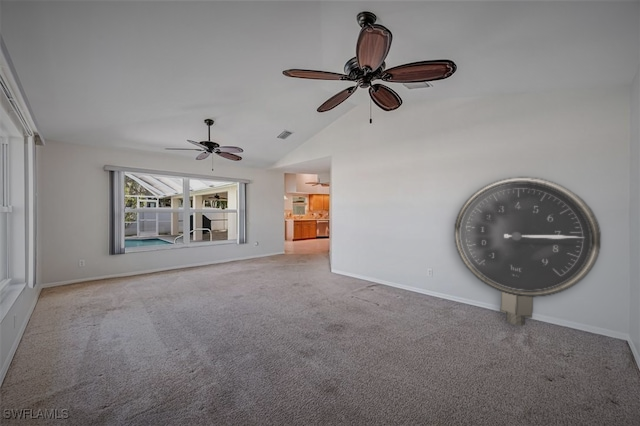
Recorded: 7.2; bar
